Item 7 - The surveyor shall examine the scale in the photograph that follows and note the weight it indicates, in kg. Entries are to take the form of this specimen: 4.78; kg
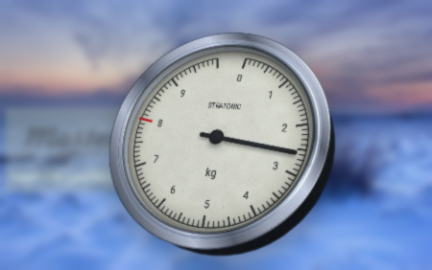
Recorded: 2.6; kg
